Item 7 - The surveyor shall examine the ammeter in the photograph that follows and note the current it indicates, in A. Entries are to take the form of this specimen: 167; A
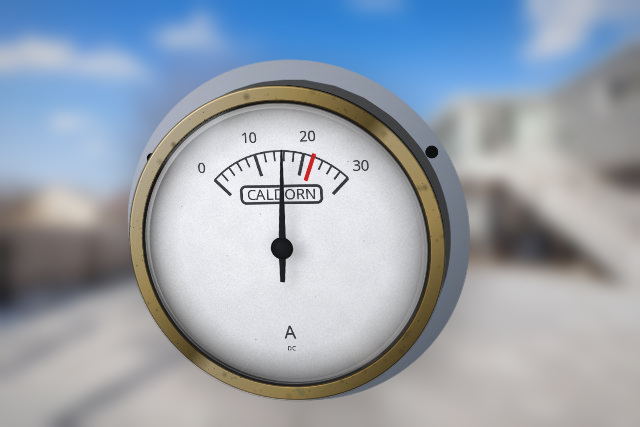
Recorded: 16; A
